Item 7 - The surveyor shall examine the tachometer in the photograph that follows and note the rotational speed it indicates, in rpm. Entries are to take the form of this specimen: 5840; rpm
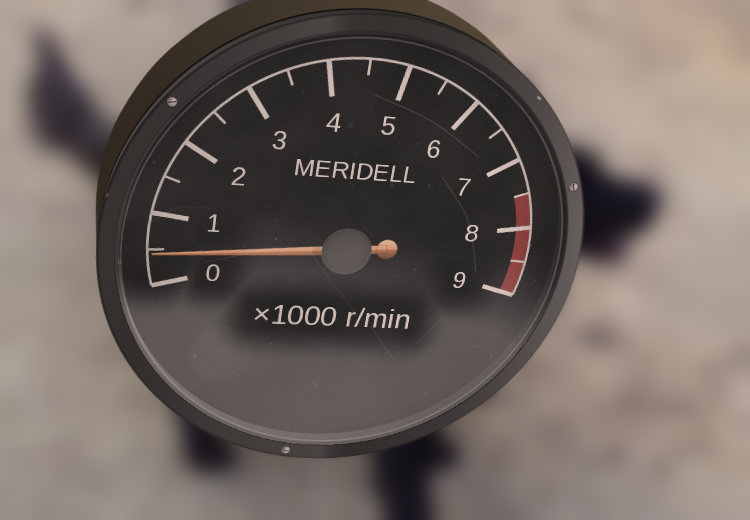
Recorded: 500; rpm
